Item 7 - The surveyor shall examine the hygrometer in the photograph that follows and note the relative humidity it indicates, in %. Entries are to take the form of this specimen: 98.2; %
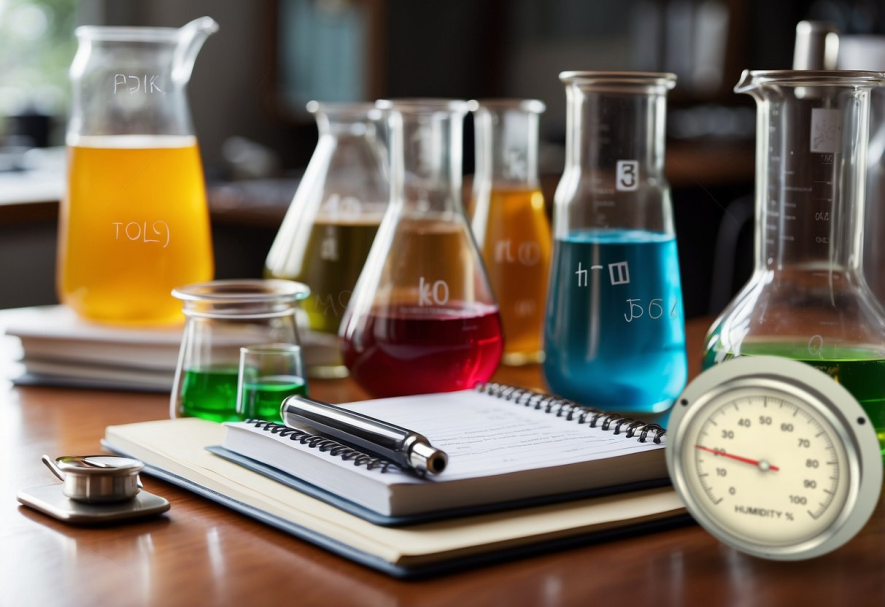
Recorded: 20; %
